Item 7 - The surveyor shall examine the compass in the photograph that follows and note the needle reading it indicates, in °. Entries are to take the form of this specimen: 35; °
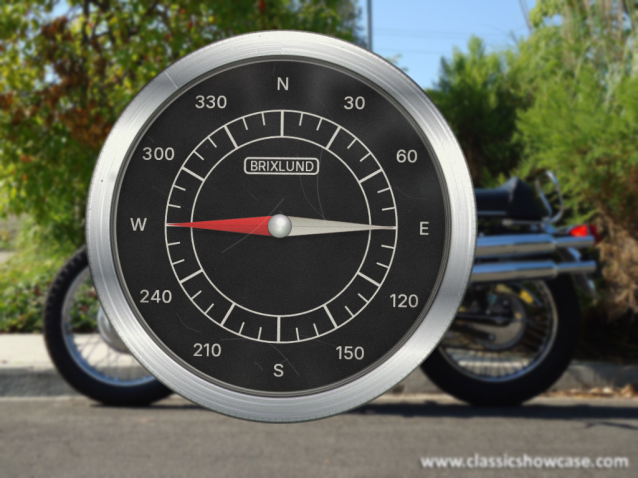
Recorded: 270; °
